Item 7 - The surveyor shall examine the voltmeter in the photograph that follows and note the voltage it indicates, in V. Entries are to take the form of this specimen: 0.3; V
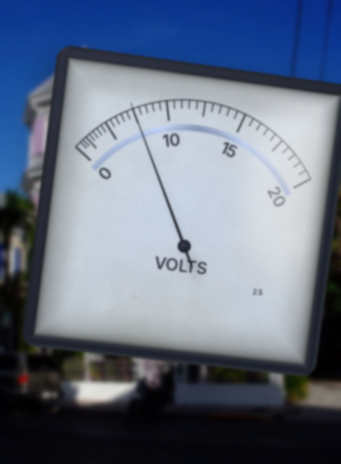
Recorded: 7.5; V
